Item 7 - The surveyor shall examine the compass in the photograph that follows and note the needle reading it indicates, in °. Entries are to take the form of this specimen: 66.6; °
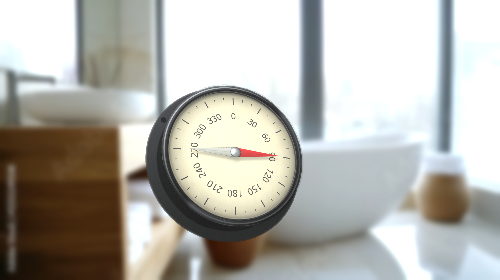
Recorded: 90; °
